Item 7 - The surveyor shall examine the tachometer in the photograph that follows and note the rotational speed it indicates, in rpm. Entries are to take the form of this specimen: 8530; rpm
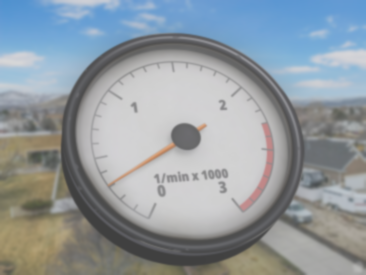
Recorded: 300; rpm
